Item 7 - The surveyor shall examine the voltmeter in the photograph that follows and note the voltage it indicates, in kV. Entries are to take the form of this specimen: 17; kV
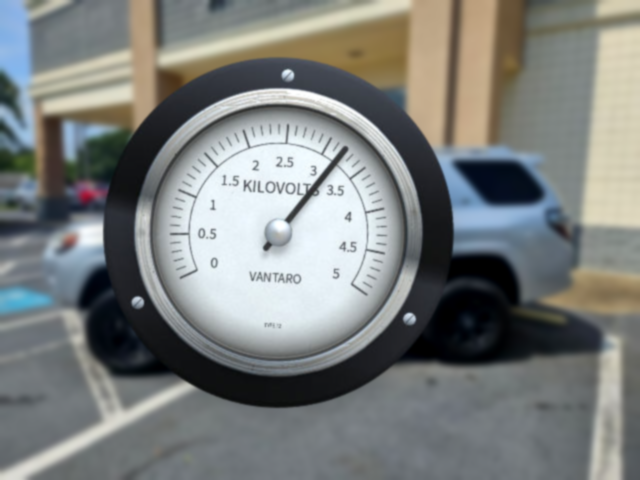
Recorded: 3.2; kV
